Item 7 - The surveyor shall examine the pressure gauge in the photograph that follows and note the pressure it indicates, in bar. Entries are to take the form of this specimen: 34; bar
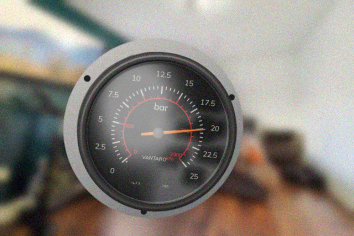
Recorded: 20; bar
